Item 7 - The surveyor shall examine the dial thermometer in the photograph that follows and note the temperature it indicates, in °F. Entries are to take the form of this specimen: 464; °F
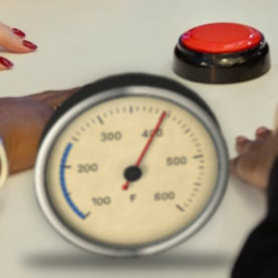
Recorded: 400; °F
